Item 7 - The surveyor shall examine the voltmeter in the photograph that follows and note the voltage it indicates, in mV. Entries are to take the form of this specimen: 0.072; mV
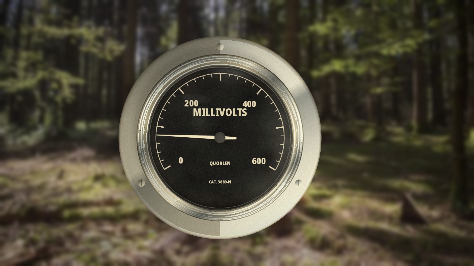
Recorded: 80; mV
